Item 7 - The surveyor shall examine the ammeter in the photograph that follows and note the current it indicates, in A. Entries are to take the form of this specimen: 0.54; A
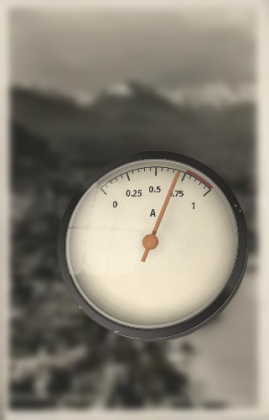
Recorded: 0.7; A
